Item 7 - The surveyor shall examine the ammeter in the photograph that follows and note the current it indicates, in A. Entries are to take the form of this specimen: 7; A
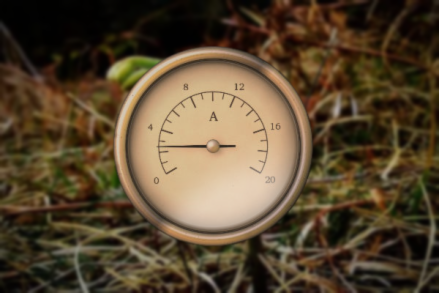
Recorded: 2.5; A
